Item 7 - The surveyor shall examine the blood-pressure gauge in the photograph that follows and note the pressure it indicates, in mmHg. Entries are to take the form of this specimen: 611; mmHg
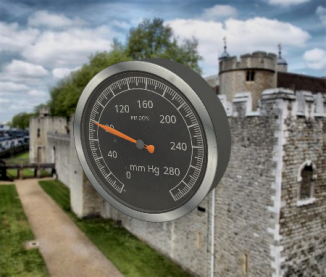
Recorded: 80; mmHg
